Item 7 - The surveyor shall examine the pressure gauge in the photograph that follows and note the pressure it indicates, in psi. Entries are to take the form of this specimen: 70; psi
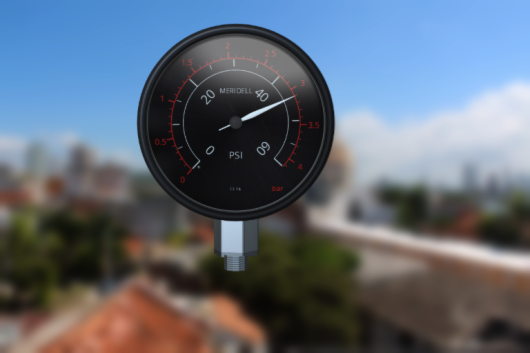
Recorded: 45; psi
